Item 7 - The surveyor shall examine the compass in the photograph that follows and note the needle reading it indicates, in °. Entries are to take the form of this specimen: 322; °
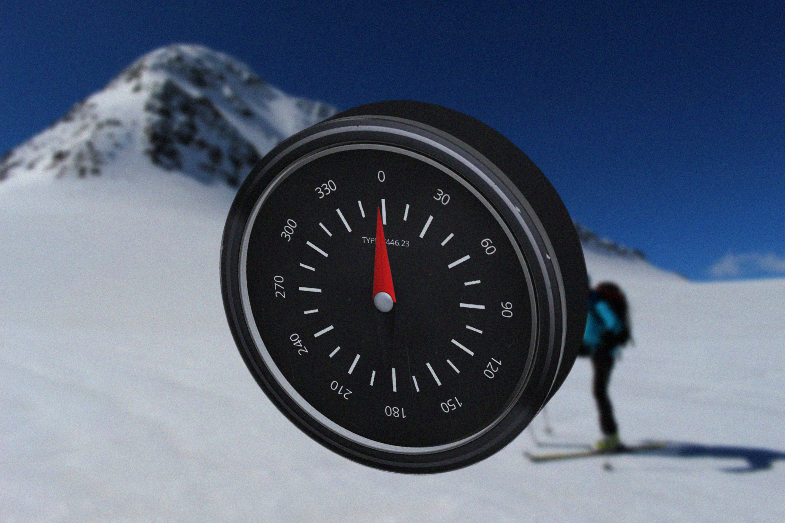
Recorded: 0; °
